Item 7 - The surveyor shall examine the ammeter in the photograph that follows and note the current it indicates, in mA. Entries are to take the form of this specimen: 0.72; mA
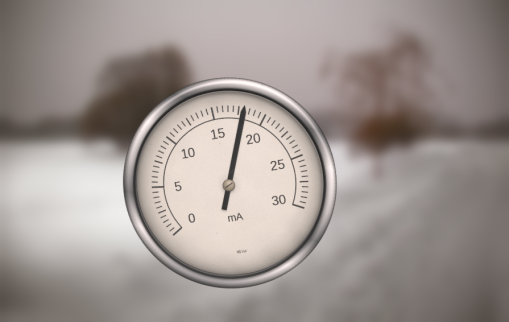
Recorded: 18; mA
